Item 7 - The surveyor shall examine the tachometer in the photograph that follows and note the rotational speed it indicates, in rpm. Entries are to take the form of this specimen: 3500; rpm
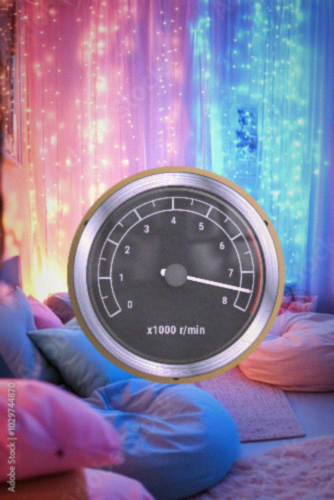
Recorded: 7500; rpm
